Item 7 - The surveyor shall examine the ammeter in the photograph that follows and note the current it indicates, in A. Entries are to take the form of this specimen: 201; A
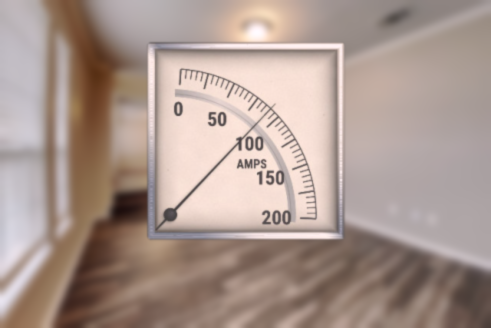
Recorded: 90; A
